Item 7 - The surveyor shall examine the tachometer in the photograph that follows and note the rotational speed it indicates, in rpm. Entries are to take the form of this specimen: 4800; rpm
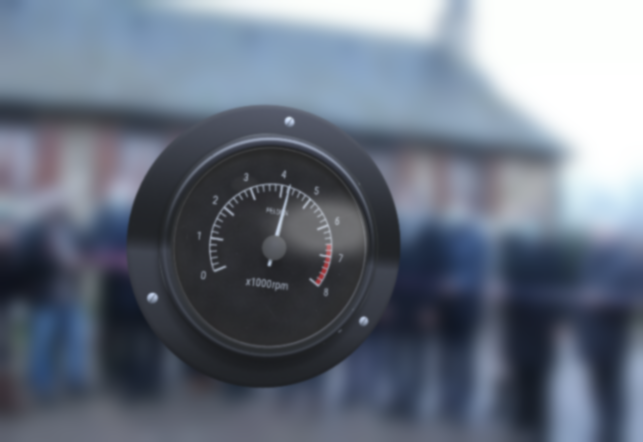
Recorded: 4200; rpm
